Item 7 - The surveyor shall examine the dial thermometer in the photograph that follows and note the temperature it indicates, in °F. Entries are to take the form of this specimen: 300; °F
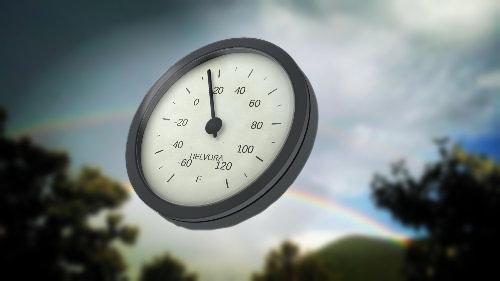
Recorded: 15; °F
